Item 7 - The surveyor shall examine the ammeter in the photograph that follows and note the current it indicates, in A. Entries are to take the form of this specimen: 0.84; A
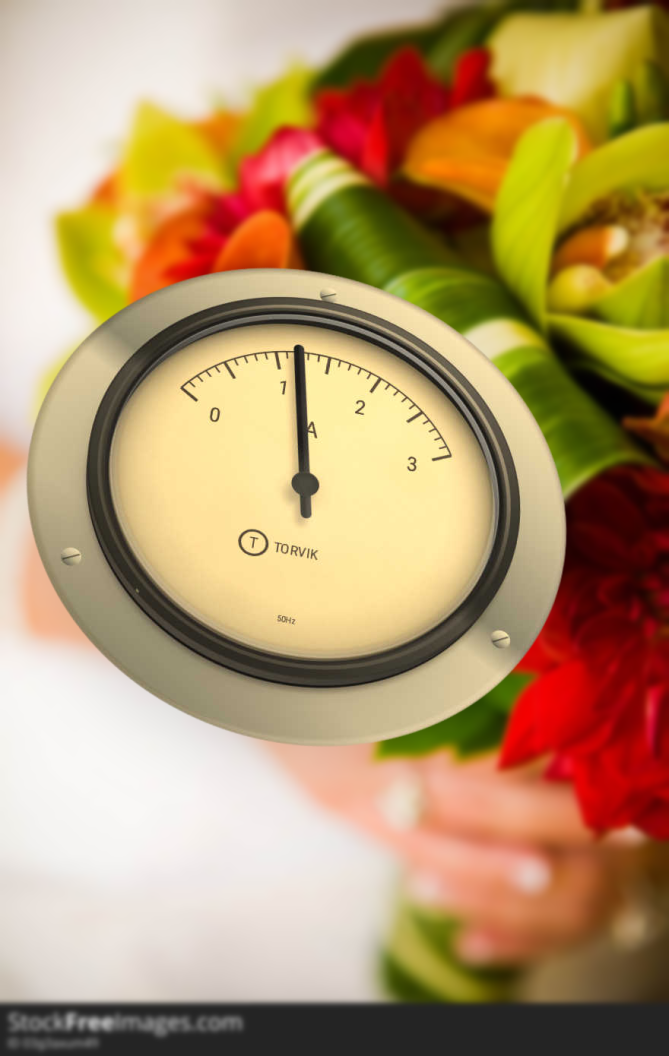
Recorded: 1.2; A
